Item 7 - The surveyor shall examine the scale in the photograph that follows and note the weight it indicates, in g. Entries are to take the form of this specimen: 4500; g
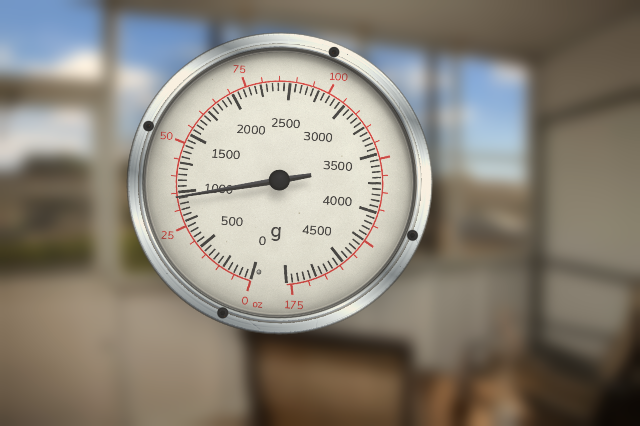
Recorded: 950; g
